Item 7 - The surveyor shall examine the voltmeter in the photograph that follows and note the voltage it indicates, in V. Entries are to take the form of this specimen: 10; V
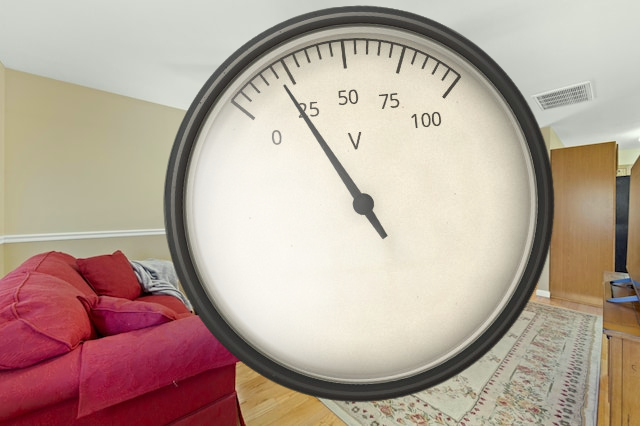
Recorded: 20; V
